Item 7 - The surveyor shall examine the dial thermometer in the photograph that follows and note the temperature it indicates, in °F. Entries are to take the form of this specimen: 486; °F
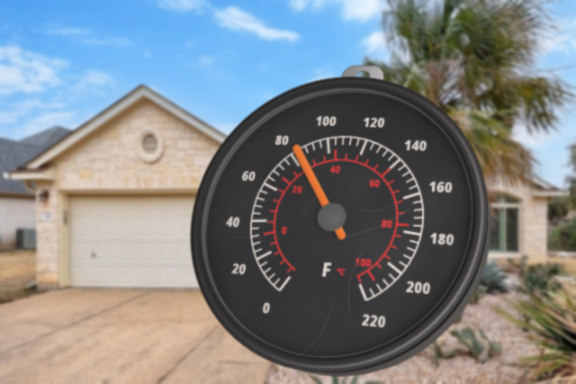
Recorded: 84; °F
